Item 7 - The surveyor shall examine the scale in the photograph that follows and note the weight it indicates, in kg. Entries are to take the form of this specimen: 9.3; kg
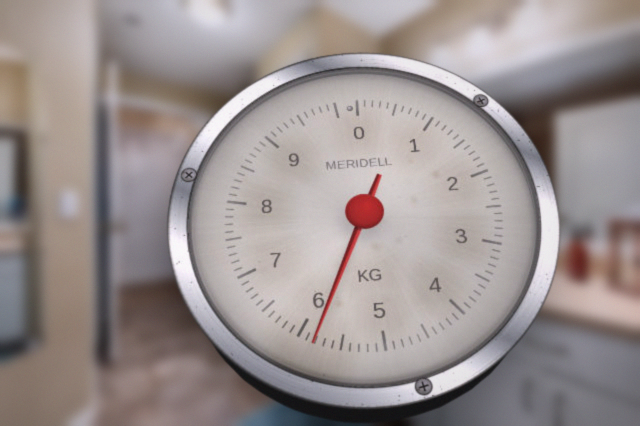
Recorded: 5.8; kg
